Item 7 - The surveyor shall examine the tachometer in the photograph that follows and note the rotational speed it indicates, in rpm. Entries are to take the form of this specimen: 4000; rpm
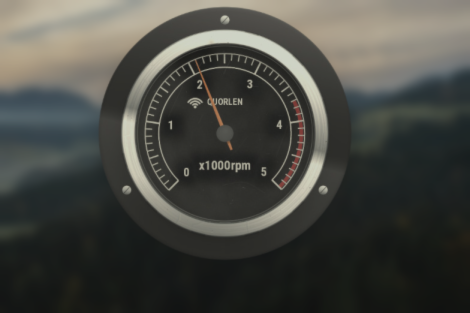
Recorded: 2100; rpm
